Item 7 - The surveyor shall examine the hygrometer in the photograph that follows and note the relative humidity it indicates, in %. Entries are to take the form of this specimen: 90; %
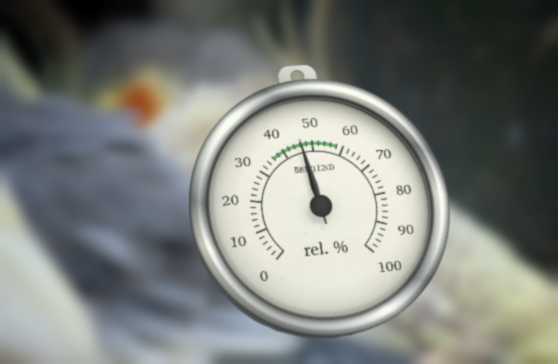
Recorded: 46; %
